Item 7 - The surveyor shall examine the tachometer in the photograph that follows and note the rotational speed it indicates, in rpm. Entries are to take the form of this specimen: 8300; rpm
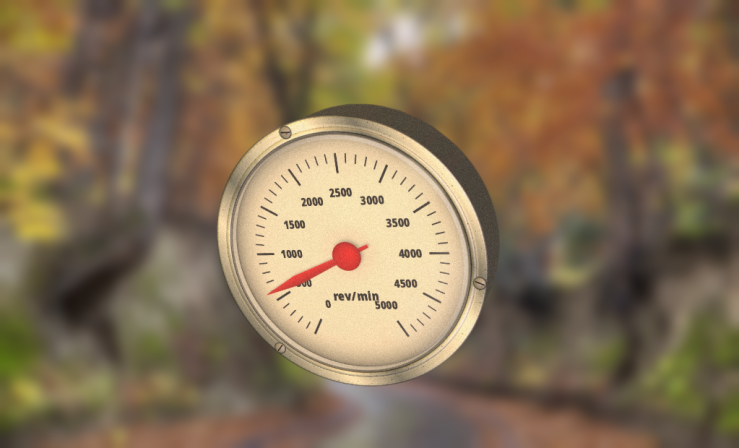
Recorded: 600; rpm
